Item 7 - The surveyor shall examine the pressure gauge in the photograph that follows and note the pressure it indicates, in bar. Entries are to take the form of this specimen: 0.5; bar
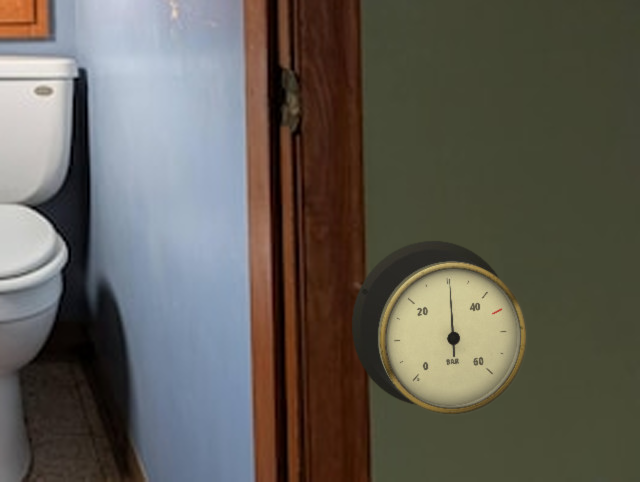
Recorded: 30; bar
